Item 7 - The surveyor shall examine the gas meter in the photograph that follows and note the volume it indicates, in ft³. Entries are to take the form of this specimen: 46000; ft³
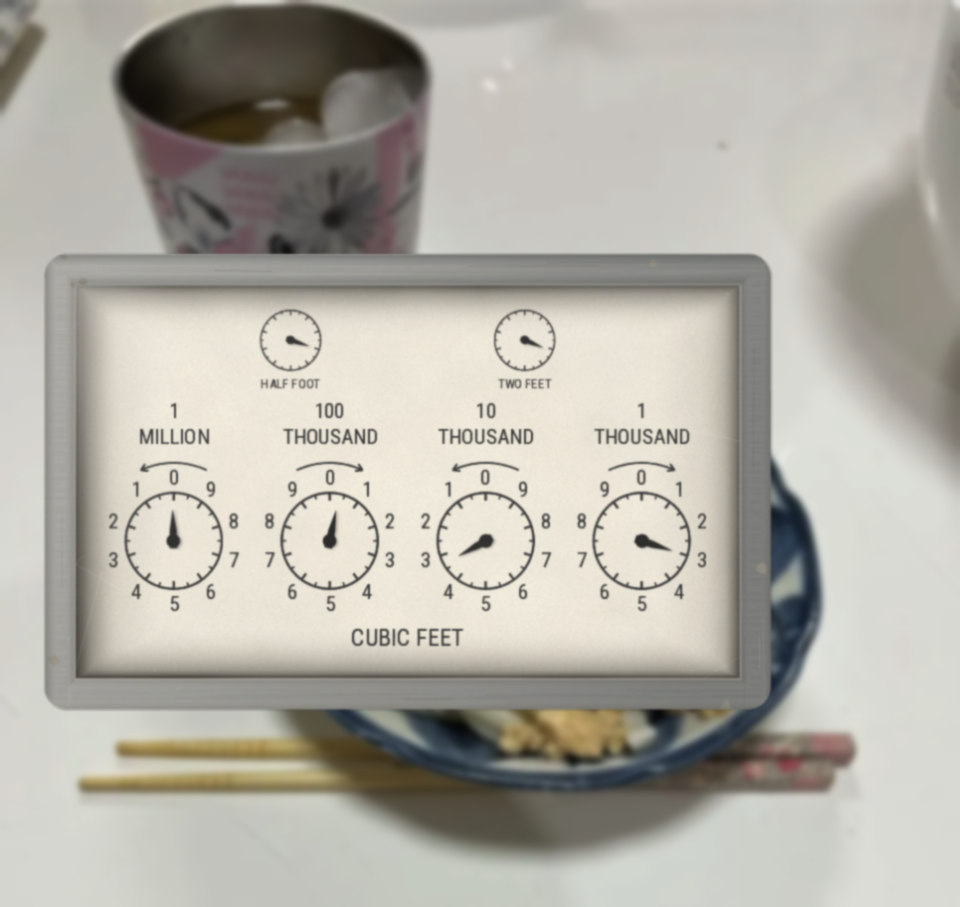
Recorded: 3300; ft³
